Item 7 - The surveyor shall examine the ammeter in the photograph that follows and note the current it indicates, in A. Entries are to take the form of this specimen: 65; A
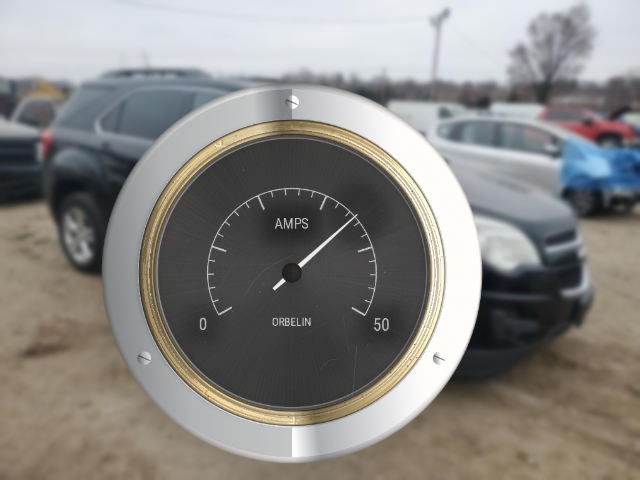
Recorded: 35; A
